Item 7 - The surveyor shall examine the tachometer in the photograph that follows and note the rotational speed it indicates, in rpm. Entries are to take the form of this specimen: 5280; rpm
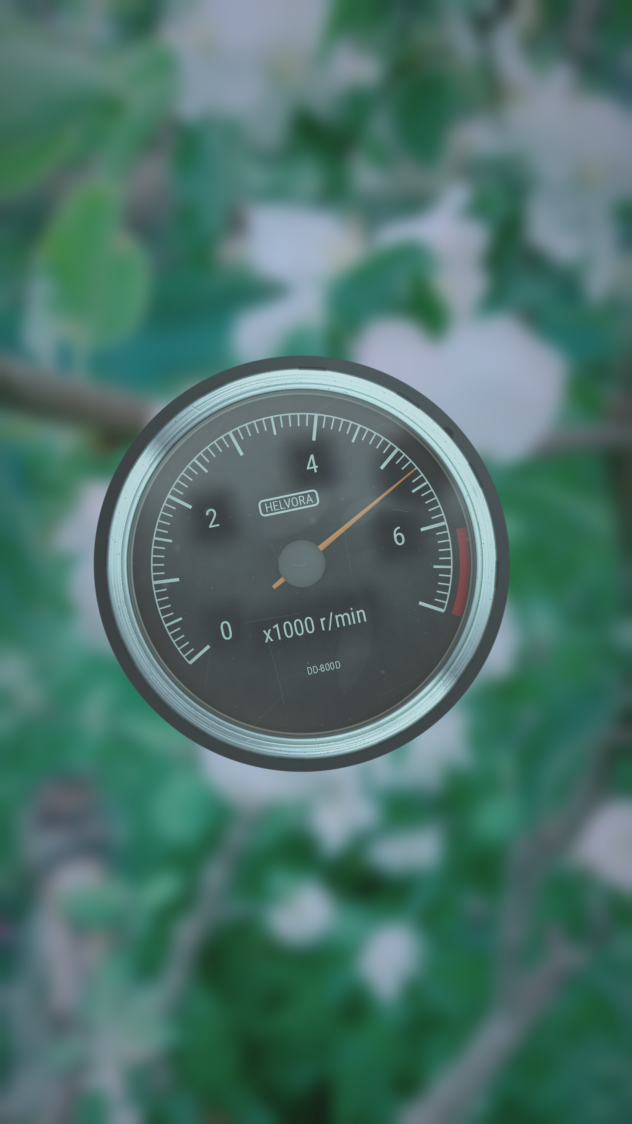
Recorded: 5300; rpm
